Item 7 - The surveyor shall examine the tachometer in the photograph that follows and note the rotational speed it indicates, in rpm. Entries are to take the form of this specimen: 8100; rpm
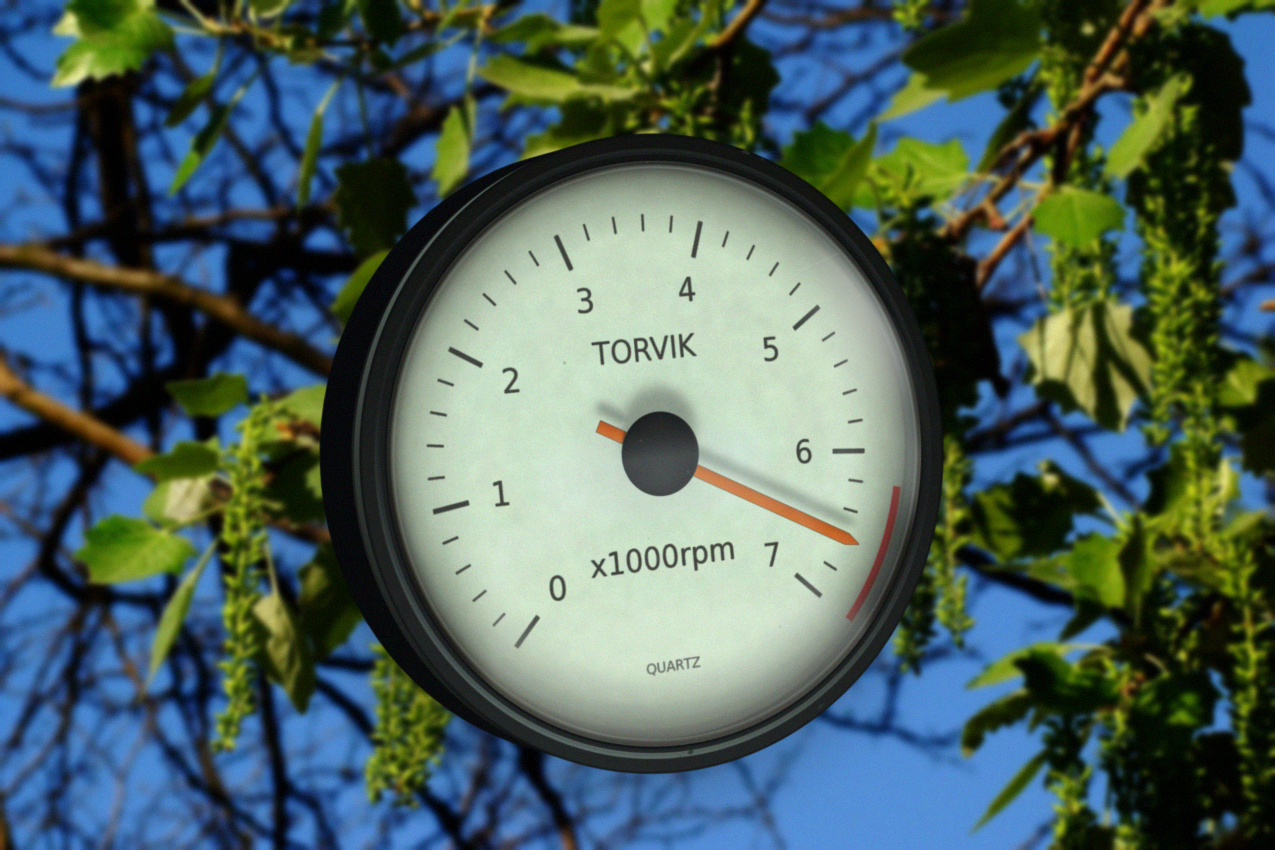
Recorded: 6600; rpm
